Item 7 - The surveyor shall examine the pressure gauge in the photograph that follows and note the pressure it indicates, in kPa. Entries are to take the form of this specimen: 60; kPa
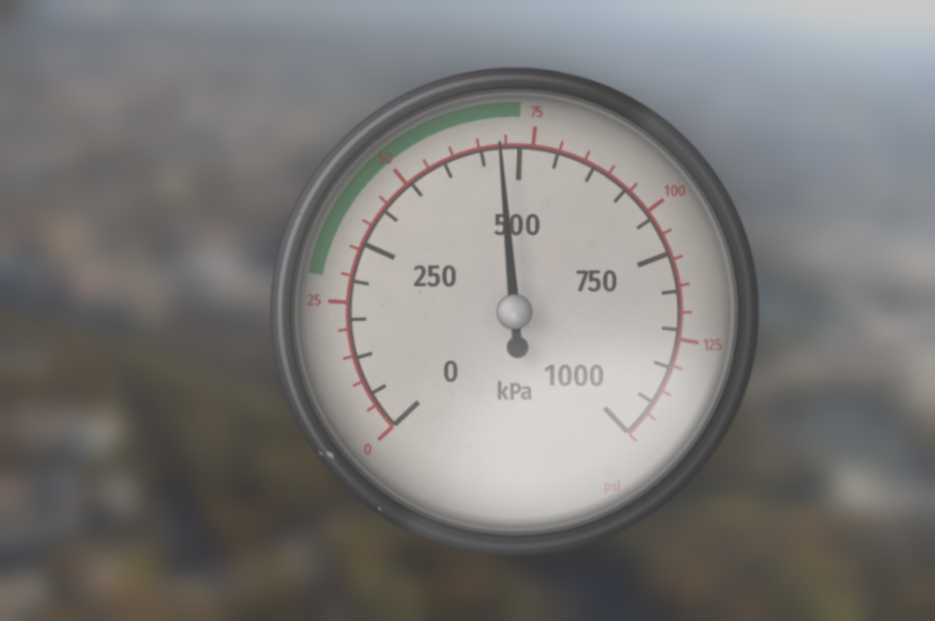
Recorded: 475; kPa
